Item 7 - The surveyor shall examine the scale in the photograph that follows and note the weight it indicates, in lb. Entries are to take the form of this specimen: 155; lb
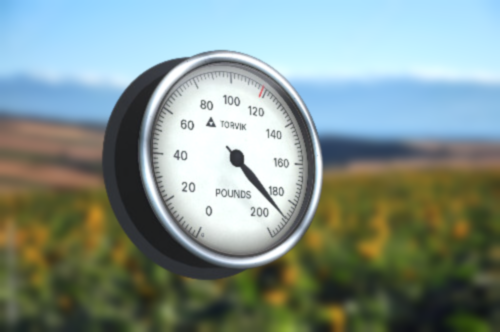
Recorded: 190; lb
